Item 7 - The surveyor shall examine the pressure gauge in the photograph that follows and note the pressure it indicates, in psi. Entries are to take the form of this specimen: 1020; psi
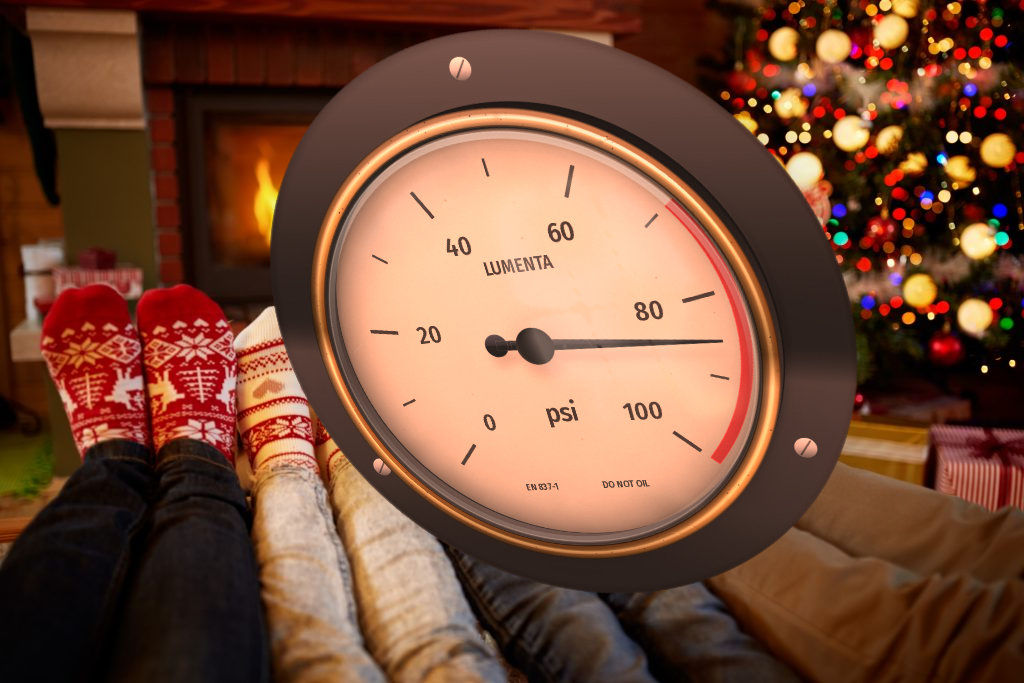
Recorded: 85; psi
